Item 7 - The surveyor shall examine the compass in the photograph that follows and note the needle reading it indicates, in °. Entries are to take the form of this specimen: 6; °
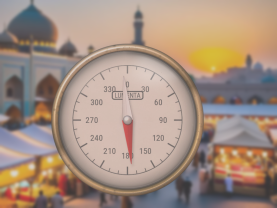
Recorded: 175; °
